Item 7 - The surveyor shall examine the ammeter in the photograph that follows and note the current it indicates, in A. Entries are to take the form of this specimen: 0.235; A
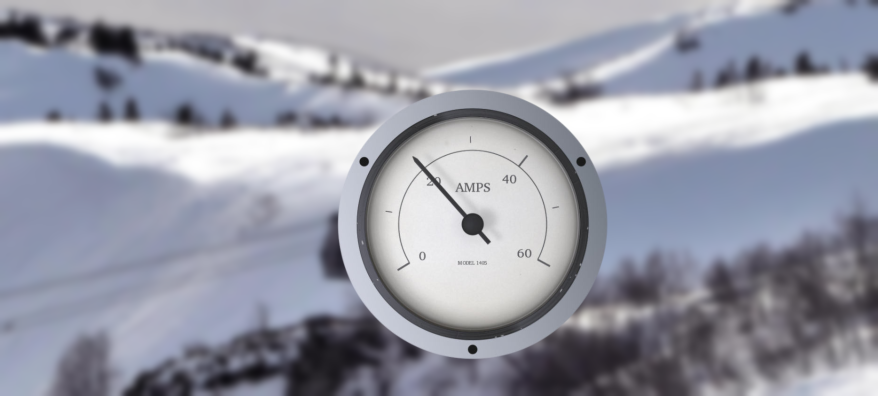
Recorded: 20; A
